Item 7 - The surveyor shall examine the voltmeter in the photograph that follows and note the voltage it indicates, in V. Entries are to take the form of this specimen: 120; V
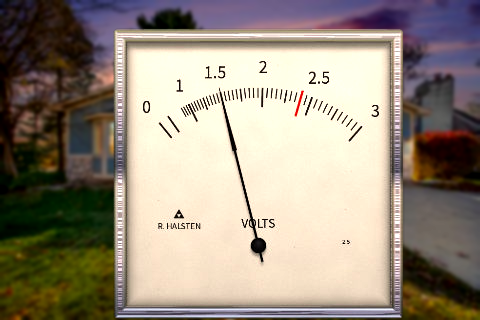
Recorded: 1.5; V
